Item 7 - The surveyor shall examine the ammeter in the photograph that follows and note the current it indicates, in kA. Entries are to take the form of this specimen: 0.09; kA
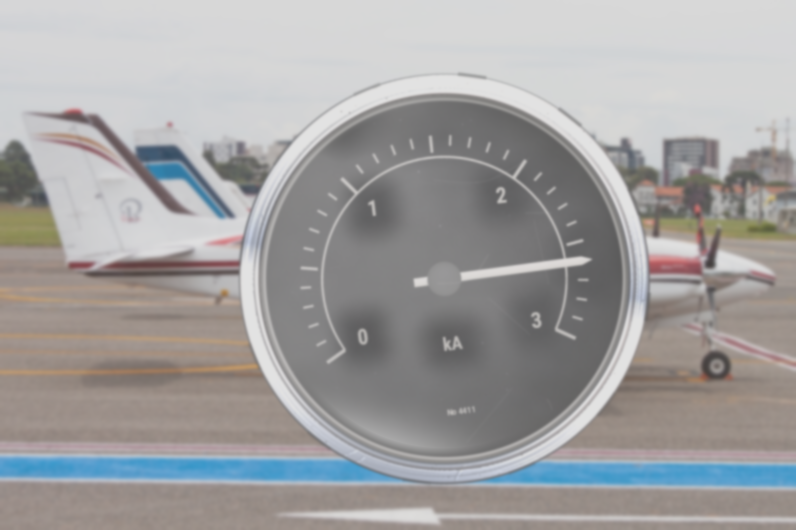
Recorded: 2.6; kA
